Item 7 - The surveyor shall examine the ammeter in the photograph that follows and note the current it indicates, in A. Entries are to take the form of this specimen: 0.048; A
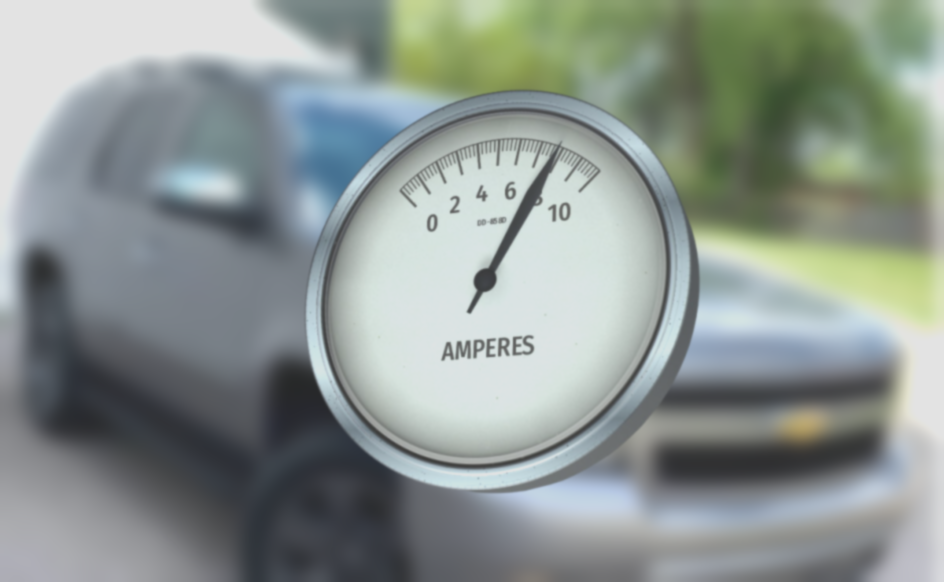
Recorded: 8; A
